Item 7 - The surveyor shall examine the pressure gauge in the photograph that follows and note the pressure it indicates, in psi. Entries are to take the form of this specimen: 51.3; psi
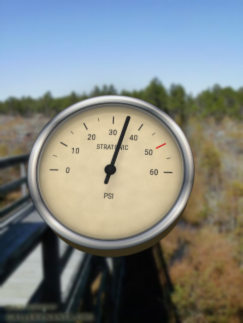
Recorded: 35; psi
